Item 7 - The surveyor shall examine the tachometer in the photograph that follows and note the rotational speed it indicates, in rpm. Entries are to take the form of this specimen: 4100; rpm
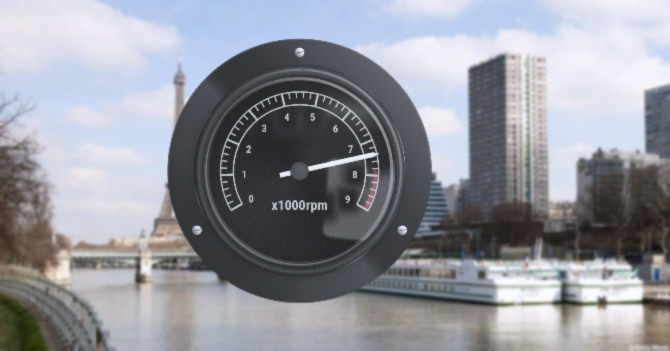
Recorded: 7400; rpm
